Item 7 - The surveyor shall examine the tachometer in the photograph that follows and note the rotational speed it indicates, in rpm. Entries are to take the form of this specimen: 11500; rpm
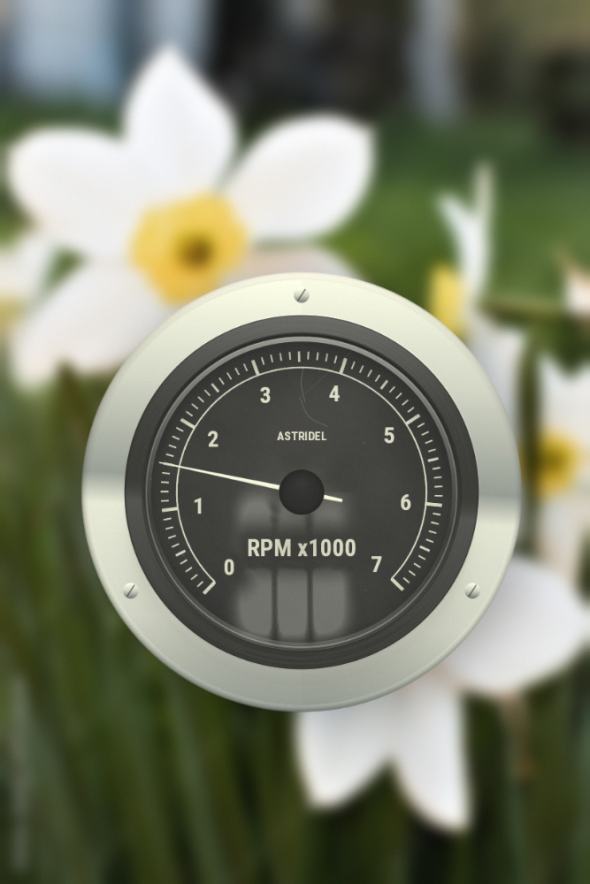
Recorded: 1500; rpm
